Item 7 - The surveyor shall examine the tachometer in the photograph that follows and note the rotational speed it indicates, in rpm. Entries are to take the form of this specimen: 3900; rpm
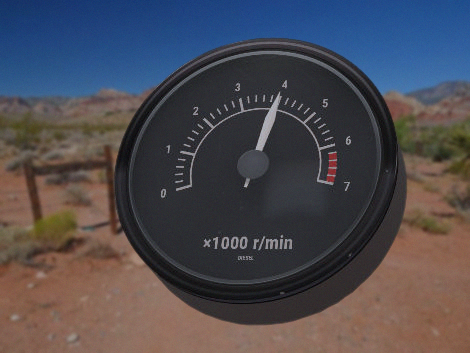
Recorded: 4000; rpm
